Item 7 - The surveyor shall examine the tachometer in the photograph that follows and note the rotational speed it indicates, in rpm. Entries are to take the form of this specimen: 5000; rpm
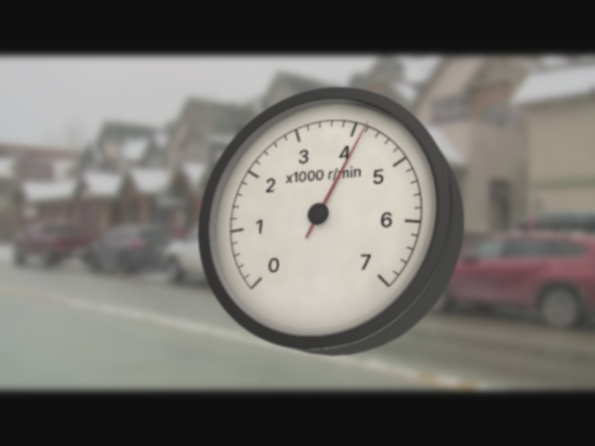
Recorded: 4200; rpm
